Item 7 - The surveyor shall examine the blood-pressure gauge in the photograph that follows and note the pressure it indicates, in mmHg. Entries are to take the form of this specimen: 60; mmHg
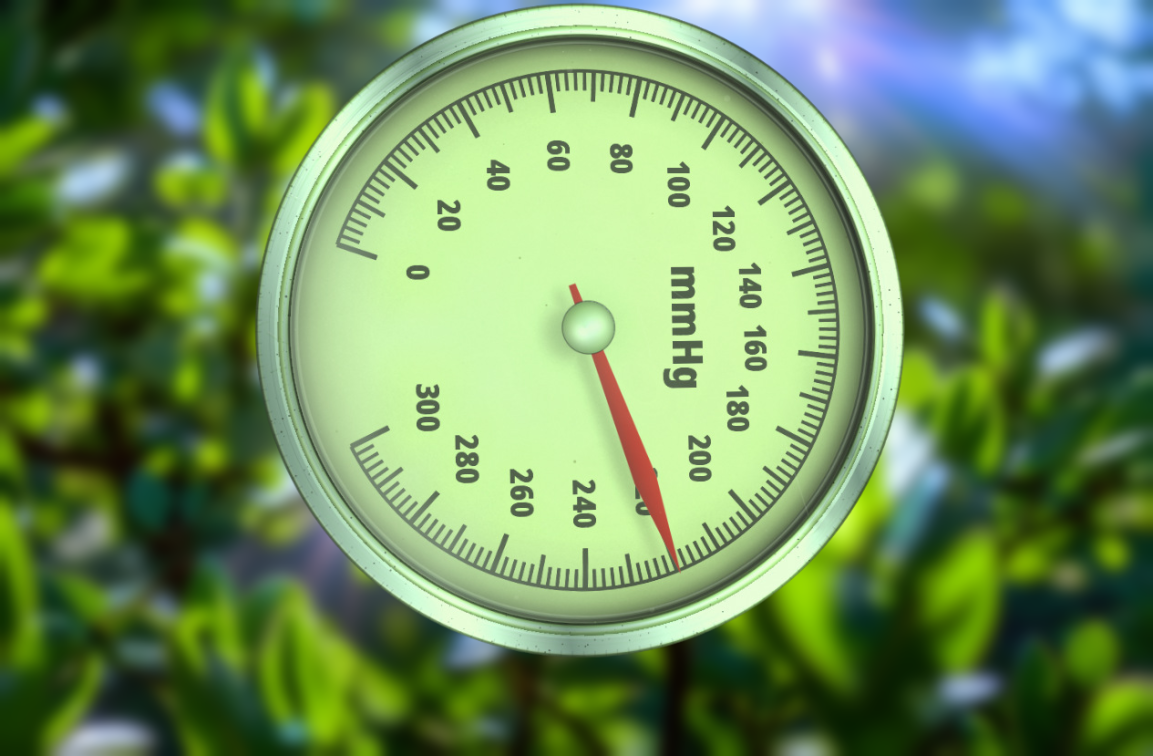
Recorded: 220; mmHg
